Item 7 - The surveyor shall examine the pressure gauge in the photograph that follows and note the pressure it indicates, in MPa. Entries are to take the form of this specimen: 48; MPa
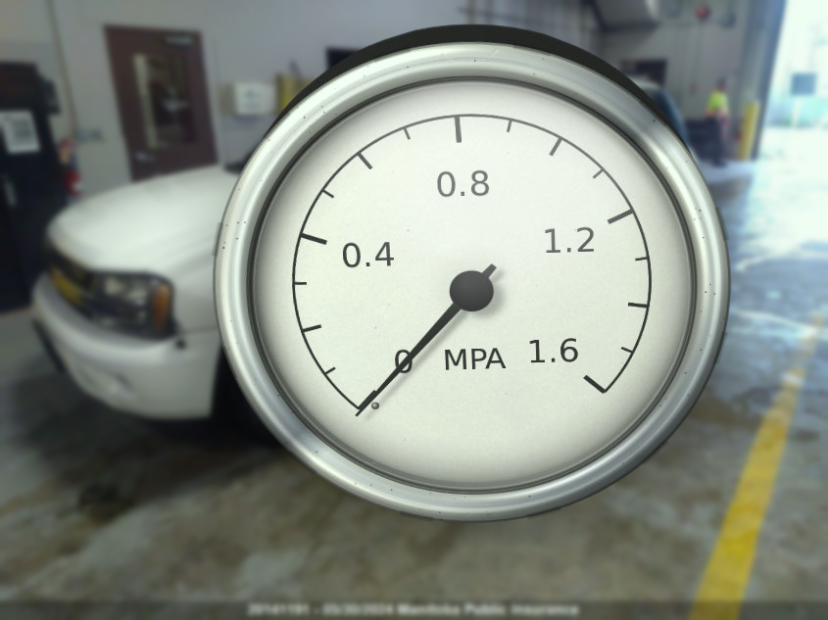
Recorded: 0; MPa
